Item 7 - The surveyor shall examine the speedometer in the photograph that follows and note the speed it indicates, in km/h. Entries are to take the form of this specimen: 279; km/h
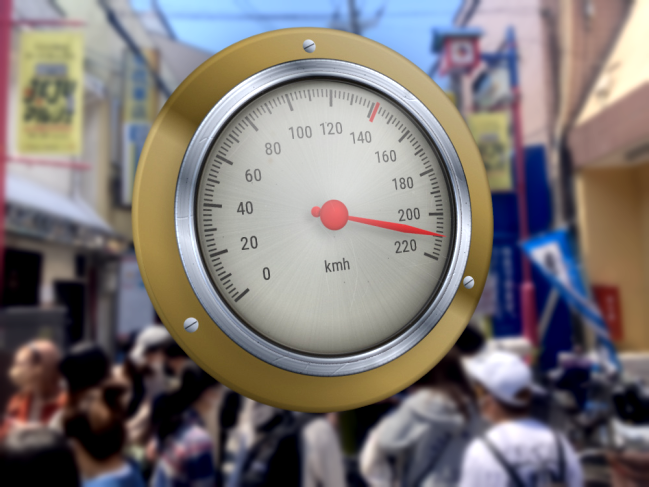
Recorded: 210; km/h
